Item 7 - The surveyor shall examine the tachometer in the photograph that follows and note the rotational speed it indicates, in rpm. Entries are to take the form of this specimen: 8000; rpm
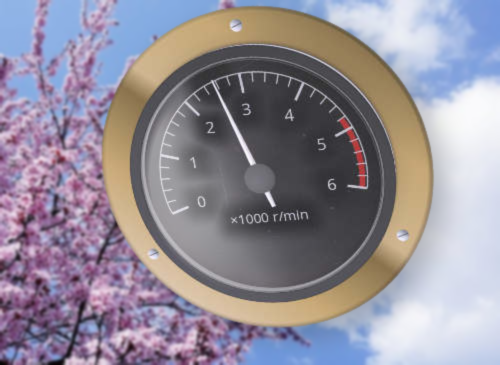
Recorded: 2600; rpm
